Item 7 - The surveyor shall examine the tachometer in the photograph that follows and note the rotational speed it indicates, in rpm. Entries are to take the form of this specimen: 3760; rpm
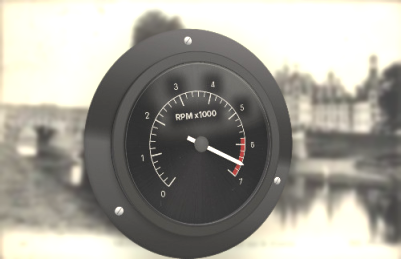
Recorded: 6600; rpm
